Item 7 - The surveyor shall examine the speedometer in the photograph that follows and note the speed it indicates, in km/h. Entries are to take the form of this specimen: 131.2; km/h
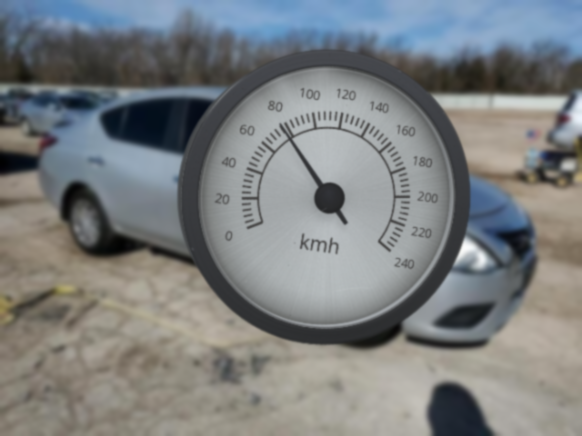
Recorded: 76; km/h
